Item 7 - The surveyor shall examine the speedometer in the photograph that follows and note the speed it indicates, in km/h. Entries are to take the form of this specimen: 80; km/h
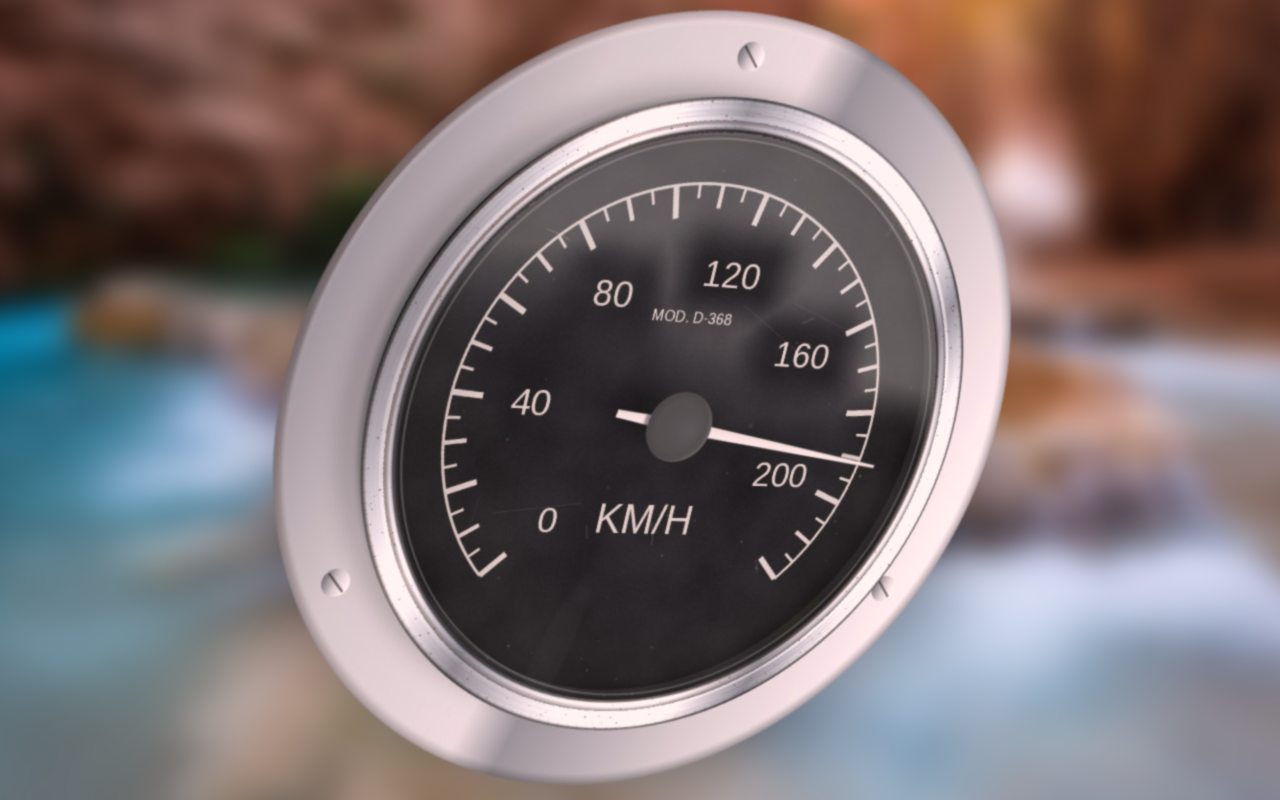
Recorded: 190; km/h
